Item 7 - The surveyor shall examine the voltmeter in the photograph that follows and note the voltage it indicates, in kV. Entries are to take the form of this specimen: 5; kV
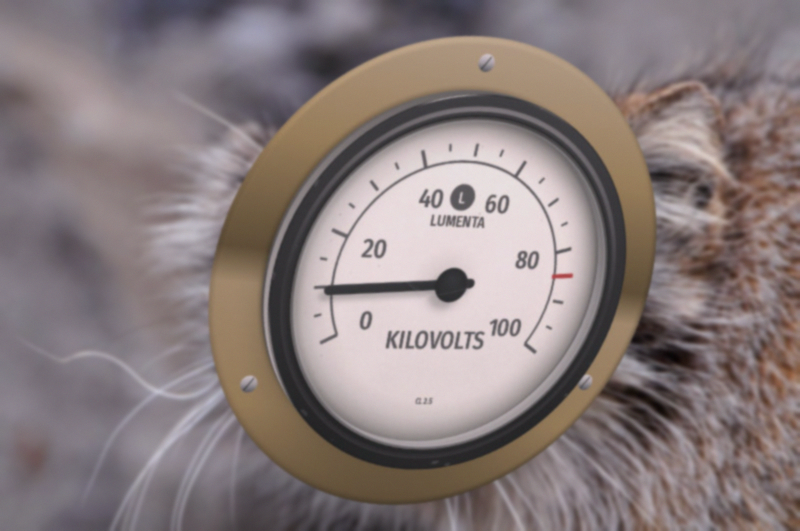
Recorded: 10; kV
